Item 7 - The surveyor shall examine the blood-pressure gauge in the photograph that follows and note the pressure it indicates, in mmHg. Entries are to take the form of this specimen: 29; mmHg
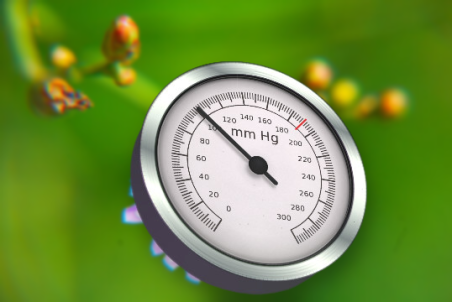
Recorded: 100; mmHg
